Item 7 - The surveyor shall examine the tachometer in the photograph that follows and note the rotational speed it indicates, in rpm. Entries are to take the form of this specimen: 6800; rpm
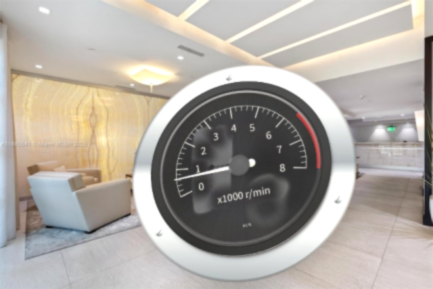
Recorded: 600; rpm
